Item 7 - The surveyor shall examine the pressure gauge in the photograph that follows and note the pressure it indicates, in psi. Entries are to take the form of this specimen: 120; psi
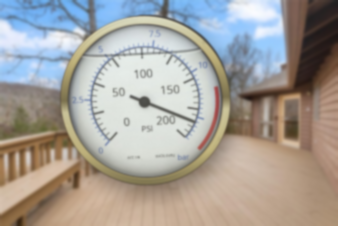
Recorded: 185; psi
